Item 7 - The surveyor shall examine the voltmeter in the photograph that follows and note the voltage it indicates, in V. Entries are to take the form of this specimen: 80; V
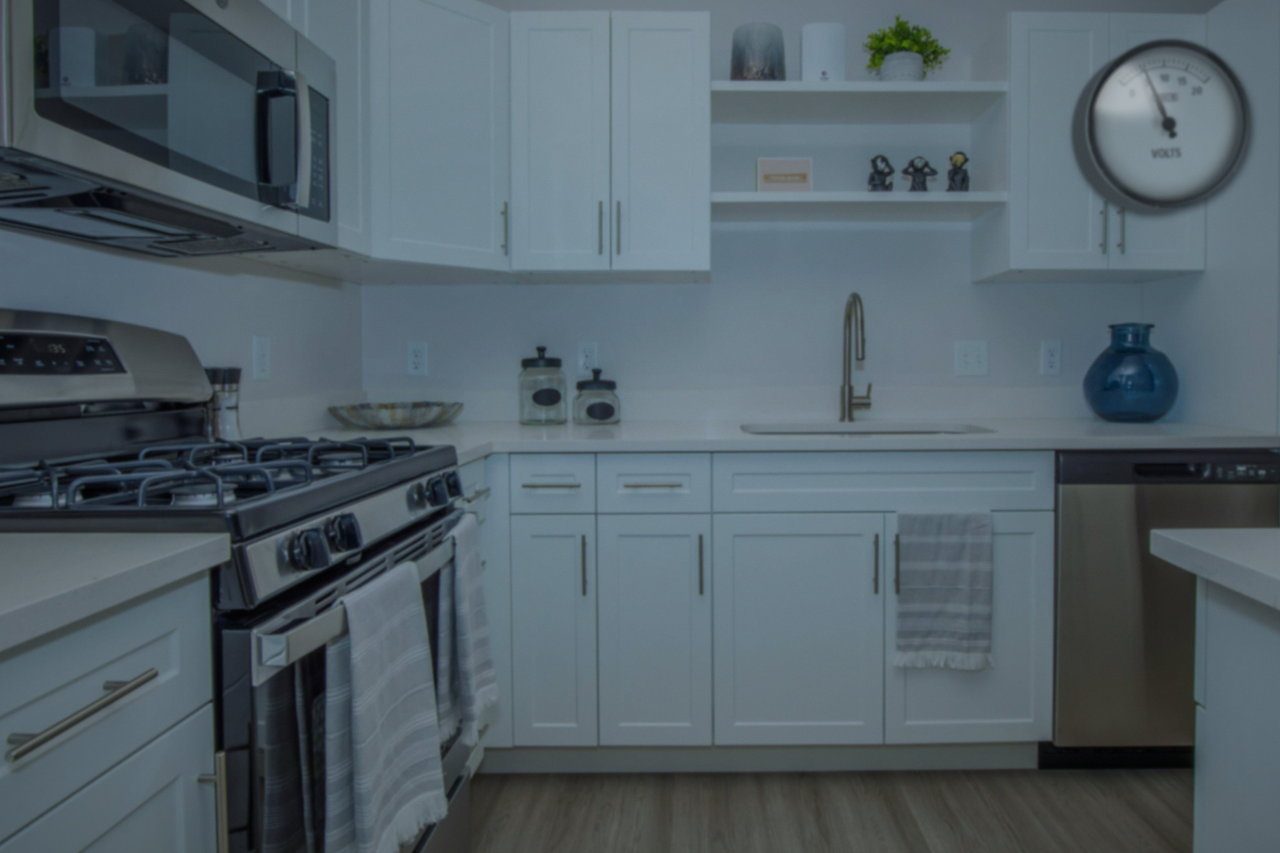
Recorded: 5; V
